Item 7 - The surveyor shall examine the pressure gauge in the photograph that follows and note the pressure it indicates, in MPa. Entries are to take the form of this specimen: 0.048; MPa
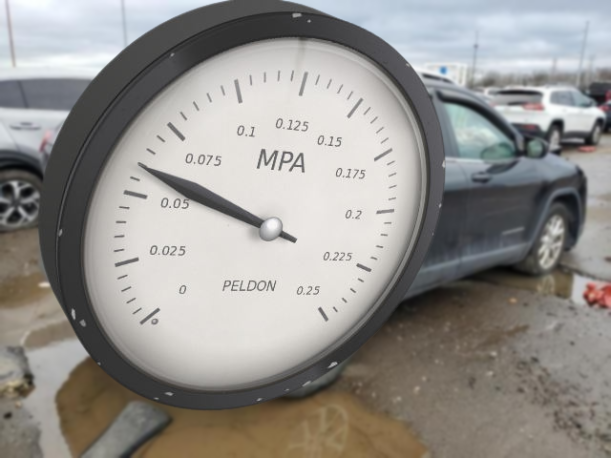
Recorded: 0.06; MPa
